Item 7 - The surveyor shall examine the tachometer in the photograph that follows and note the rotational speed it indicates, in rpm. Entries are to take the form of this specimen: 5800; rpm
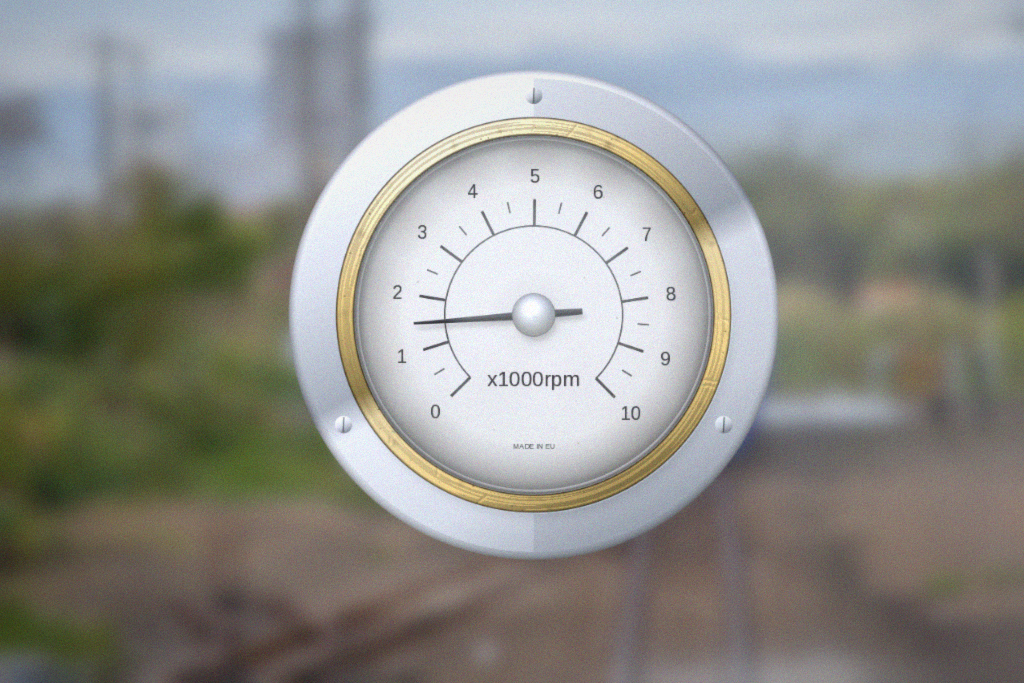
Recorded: 1500; rpm
